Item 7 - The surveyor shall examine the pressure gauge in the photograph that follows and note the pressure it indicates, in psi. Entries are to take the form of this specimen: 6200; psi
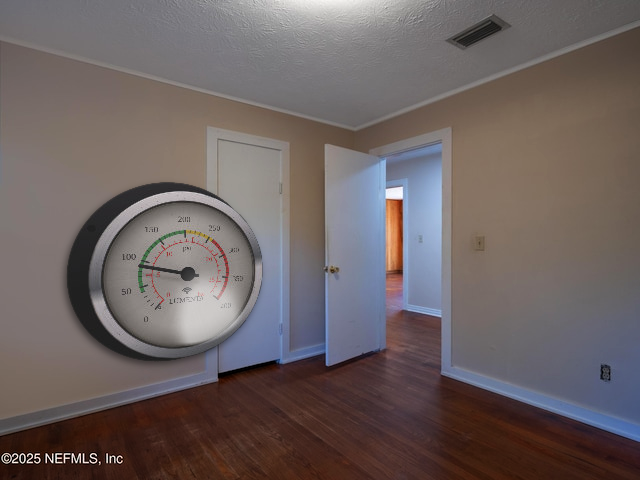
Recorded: 90; psi
